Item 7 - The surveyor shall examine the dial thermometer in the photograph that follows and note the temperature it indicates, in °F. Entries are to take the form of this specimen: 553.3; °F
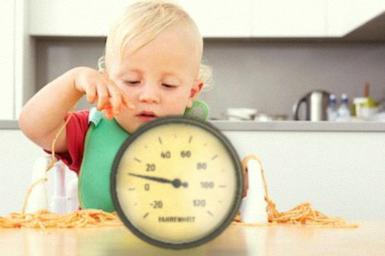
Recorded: 10; °F
